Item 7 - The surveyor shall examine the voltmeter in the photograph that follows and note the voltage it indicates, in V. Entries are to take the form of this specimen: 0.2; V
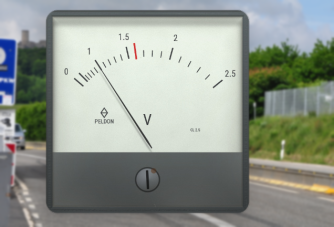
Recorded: 1; V
